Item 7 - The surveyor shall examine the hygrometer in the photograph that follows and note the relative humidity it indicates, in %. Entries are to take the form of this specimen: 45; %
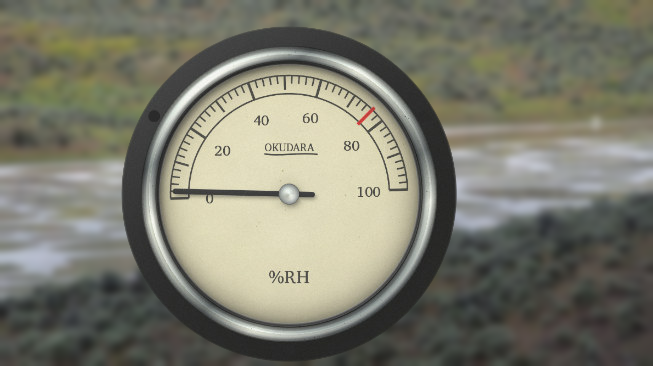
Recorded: 2; %
